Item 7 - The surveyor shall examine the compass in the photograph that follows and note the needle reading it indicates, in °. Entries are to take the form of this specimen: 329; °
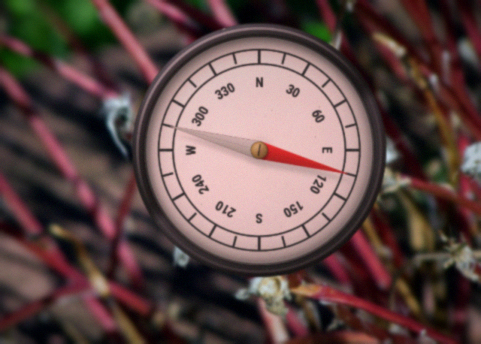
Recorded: 105; °
